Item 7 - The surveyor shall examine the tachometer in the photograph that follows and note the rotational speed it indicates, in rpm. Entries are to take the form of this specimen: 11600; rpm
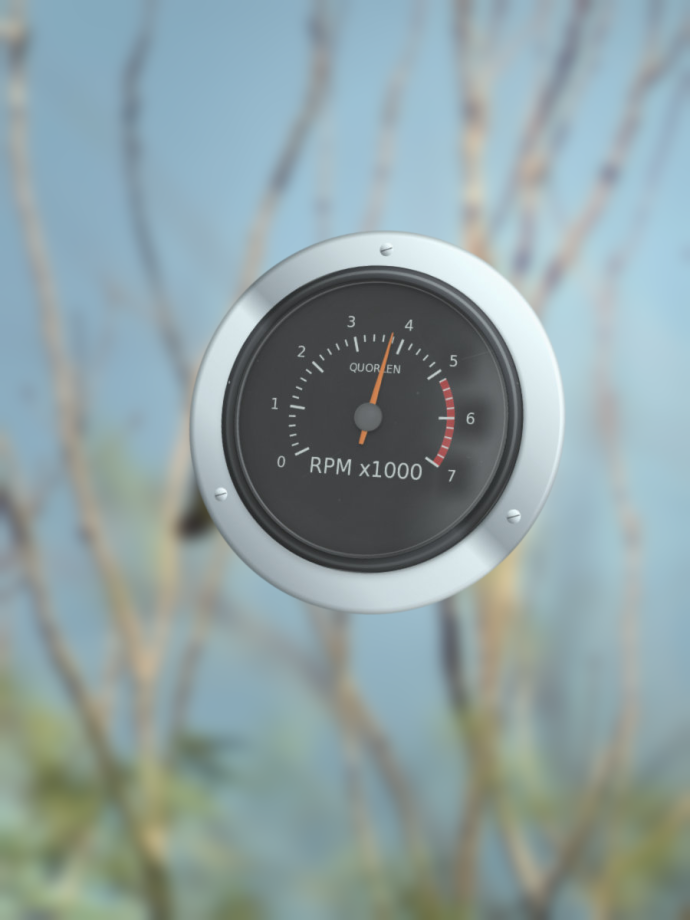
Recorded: 3800; rpm
